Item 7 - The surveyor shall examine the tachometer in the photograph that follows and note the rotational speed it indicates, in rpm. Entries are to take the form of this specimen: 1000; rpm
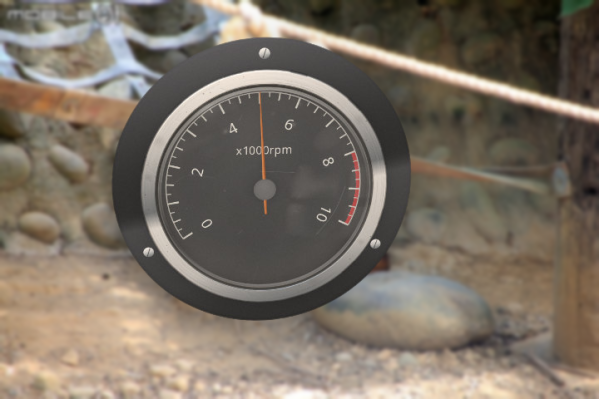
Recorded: 5000; rpm
